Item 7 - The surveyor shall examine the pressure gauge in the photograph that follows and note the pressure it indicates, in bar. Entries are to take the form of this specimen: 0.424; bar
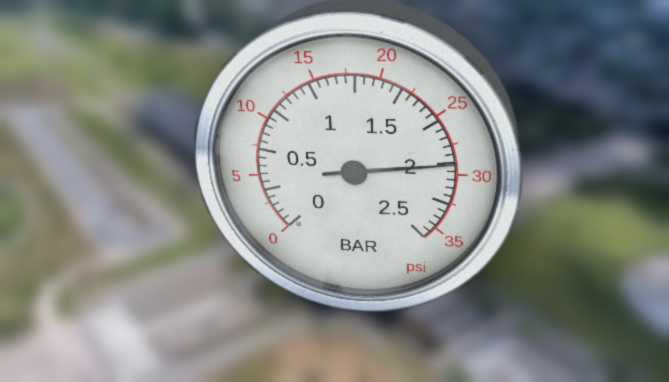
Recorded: 2; bar
